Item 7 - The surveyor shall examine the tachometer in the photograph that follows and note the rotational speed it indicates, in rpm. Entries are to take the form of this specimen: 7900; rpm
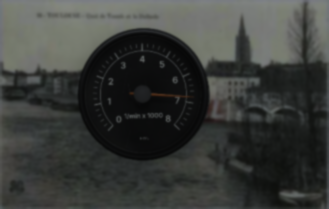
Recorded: 6800; rpm
